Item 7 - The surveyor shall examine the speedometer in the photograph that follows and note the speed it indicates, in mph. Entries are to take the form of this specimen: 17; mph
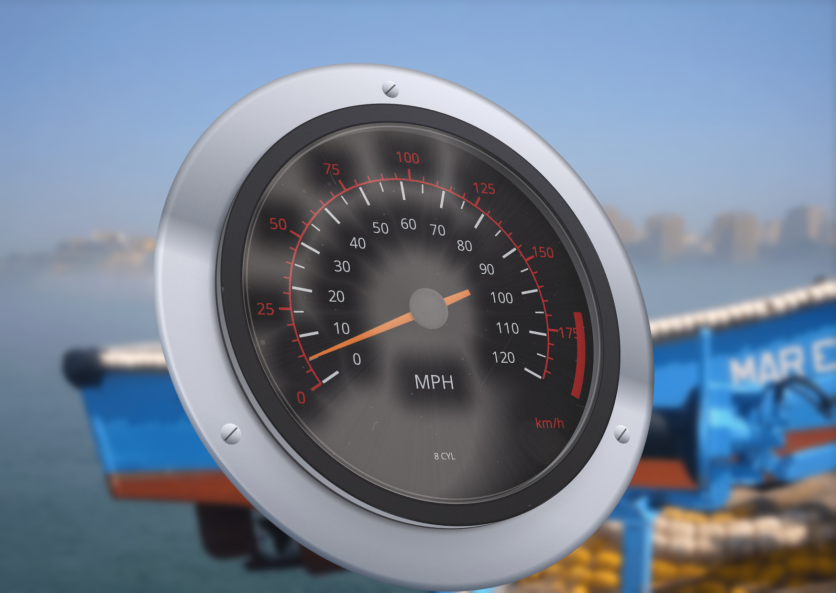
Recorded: 5; mph
